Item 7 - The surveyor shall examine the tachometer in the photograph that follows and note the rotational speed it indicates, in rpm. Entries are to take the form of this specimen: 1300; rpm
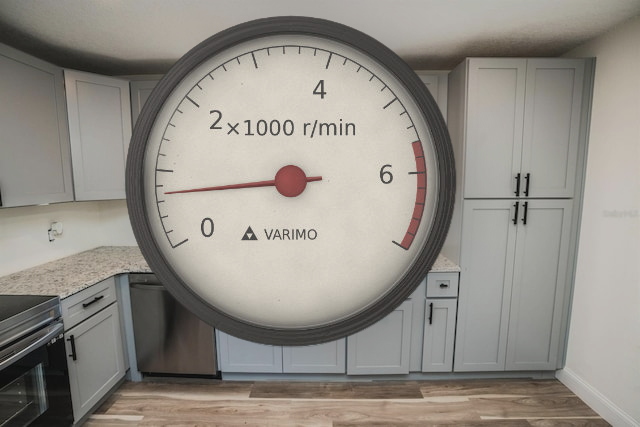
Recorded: 700; rpm
